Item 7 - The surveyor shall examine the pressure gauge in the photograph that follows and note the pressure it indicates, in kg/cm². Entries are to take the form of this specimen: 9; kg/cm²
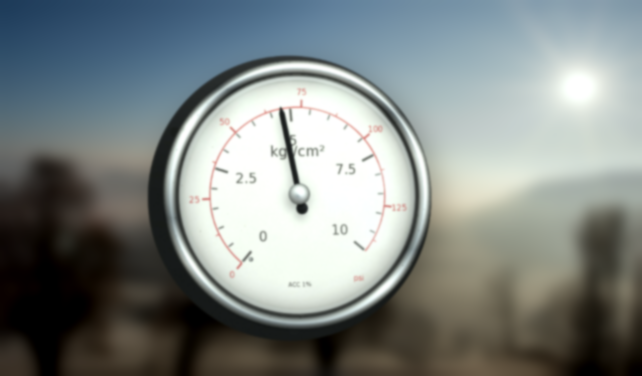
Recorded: 4.75; kg/cm²
